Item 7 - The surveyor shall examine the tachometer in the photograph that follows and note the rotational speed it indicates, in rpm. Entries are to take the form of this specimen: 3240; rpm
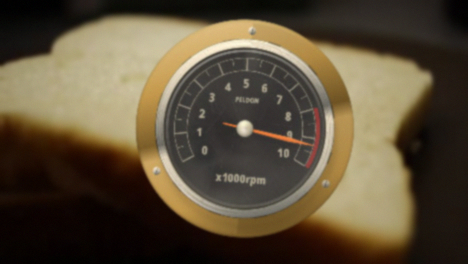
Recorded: 9250; rpm
